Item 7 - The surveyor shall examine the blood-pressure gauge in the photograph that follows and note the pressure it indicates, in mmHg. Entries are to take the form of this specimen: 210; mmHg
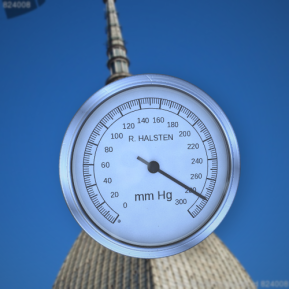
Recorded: 280; mmHg
